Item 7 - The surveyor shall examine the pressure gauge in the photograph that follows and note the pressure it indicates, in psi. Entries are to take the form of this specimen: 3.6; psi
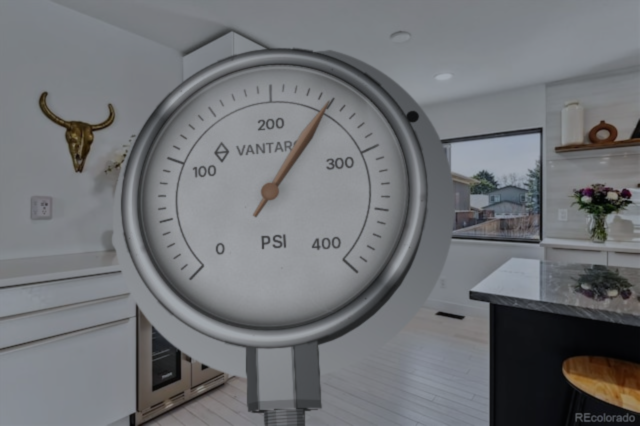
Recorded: 250; psi
